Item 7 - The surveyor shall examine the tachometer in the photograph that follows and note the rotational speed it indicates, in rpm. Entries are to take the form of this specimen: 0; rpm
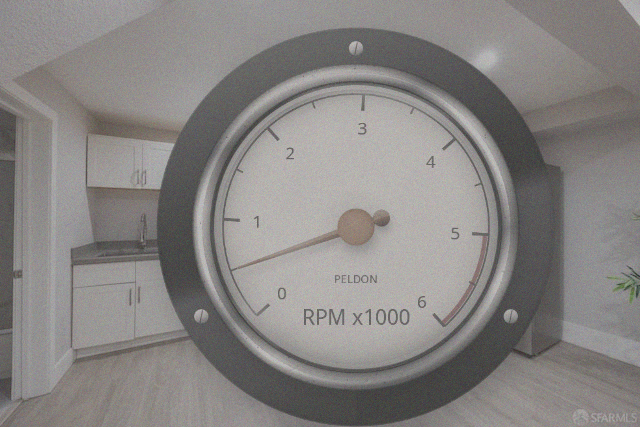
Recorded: 500; rpm
